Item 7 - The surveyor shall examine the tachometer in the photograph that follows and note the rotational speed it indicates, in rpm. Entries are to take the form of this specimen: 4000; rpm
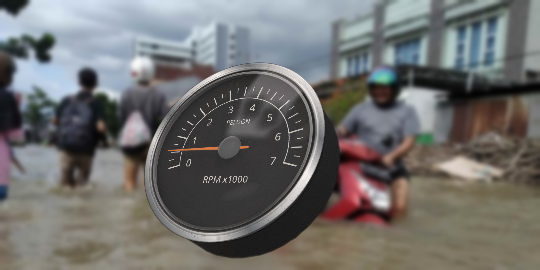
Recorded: 500; rpm
